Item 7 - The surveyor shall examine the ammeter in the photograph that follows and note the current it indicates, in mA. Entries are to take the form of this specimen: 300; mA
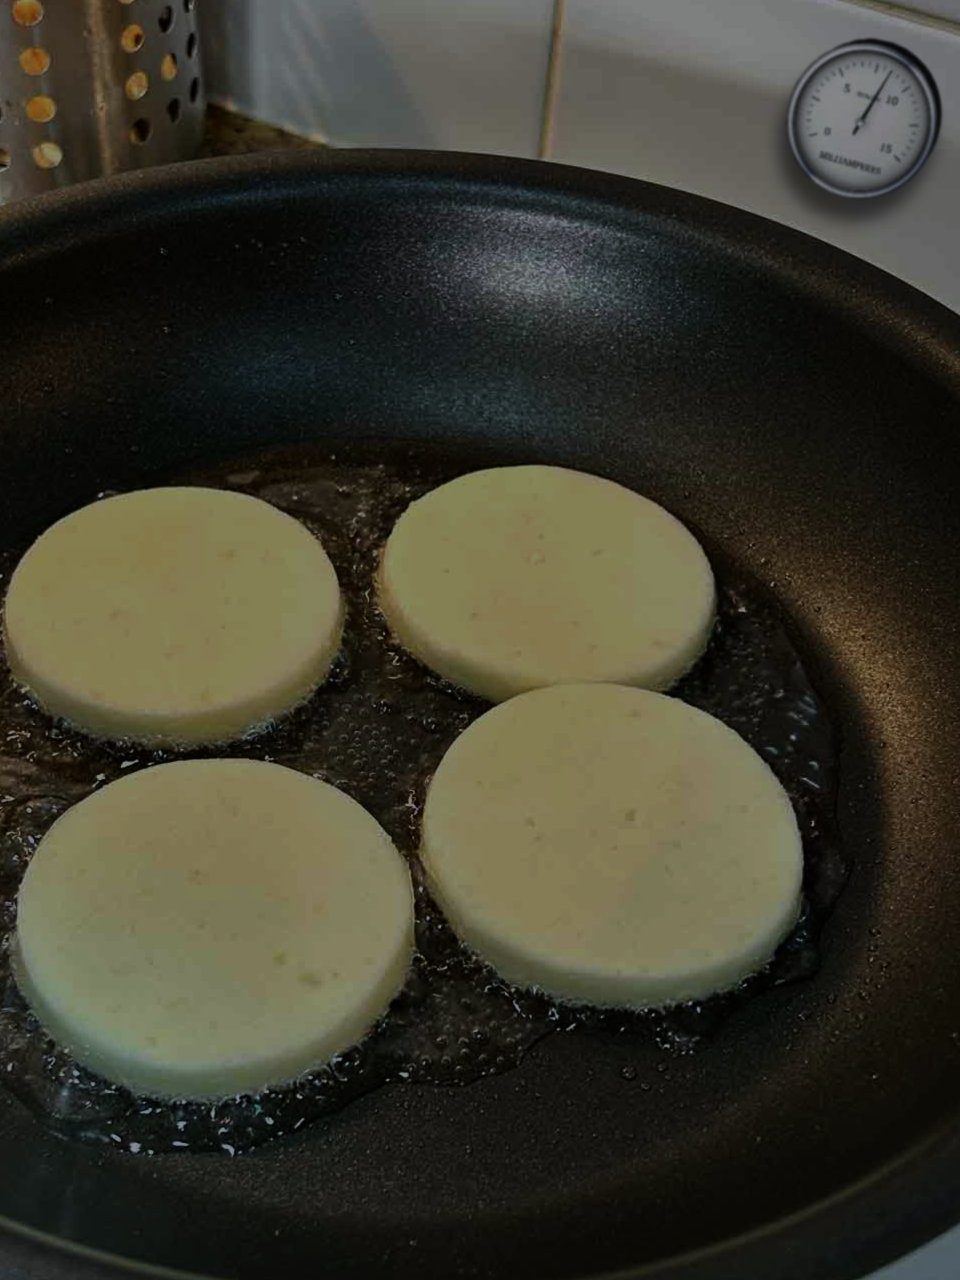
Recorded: 8.5; mA
